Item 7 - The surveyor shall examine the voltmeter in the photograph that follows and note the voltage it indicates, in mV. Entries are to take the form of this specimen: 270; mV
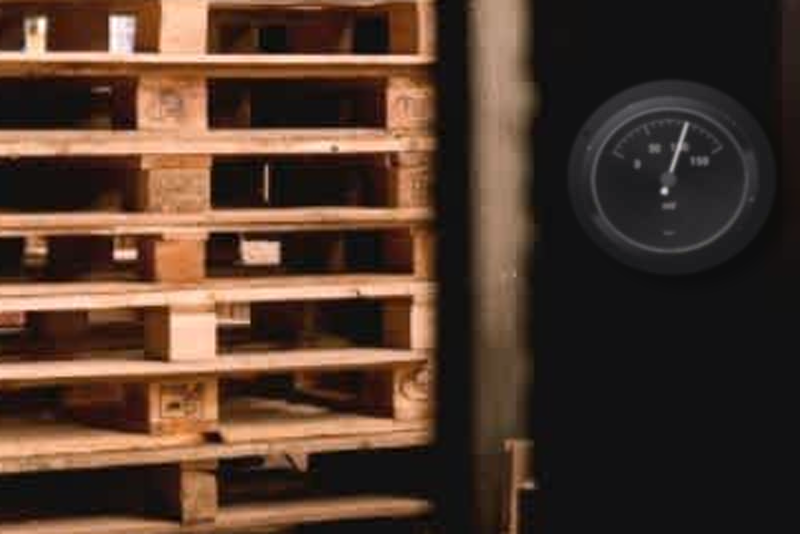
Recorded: 100; mV
